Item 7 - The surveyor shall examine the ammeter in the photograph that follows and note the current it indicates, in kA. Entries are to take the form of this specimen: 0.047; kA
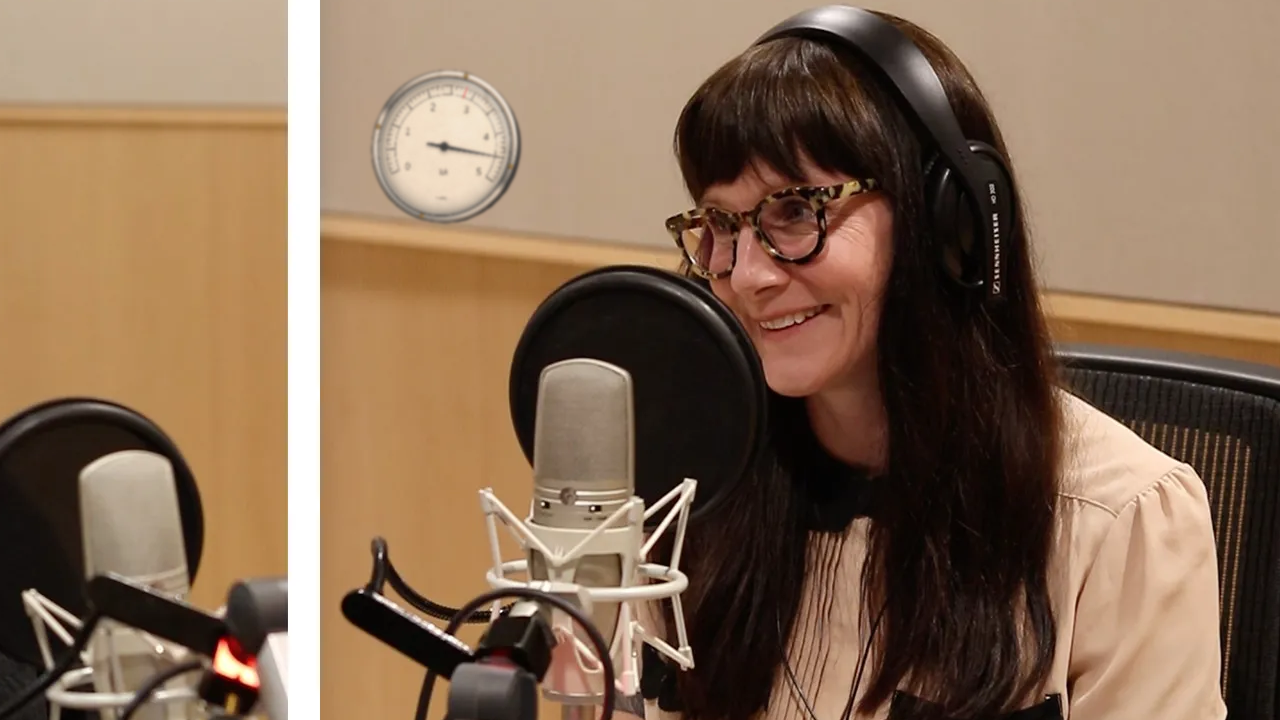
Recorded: 4.5; kA
